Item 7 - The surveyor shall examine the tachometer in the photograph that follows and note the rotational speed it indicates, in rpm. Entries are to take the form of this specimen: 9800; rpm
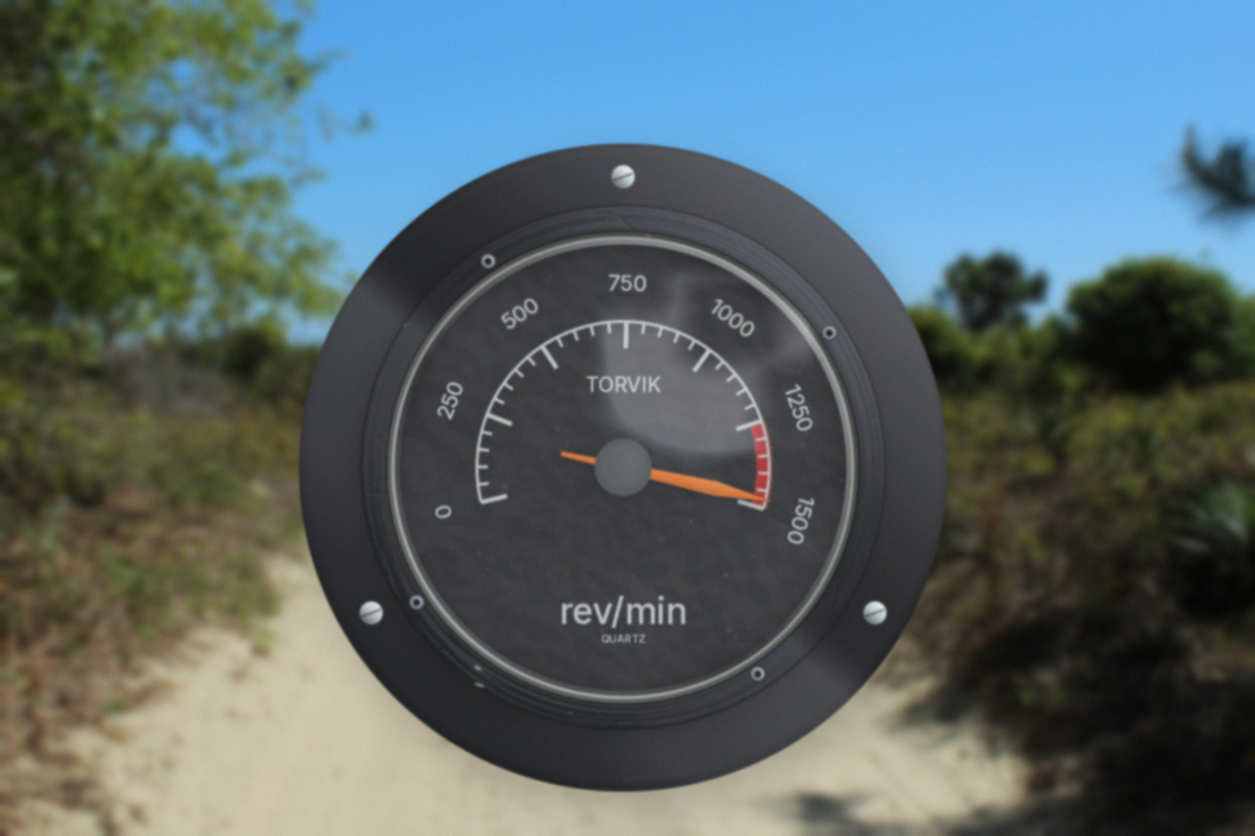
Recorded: 1475; rpm
